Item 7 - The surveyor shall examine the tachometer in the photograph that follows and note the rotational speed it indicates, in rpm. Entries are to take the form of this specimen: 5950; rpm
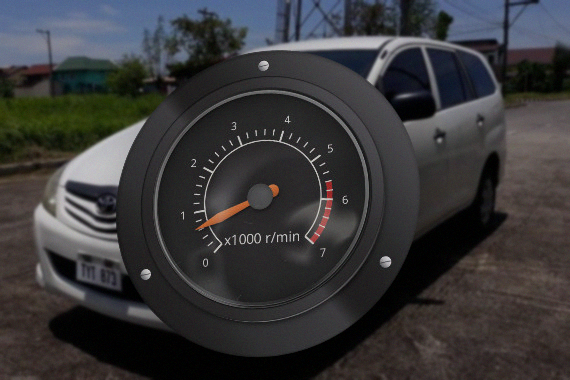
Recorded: 600; rpm
